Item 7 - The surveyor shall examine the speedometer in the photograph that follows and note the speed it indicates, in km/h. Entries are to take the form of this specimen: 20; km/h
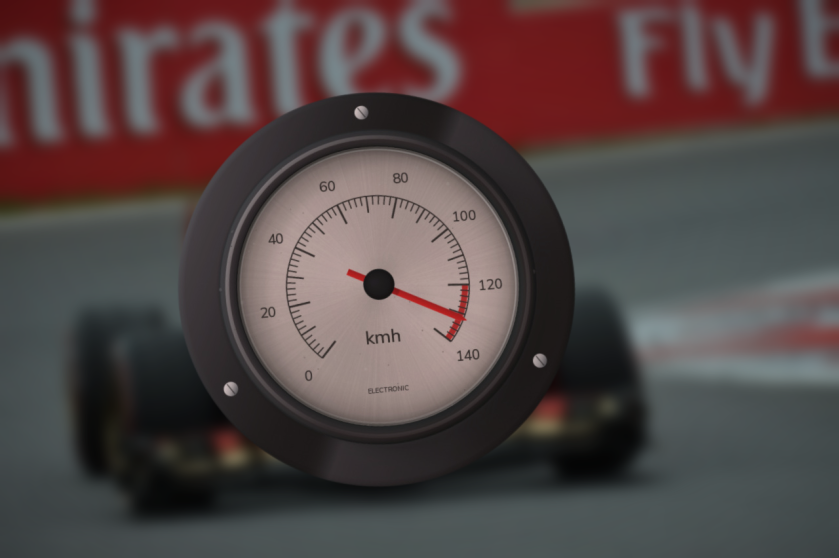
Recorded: 132; km/h
